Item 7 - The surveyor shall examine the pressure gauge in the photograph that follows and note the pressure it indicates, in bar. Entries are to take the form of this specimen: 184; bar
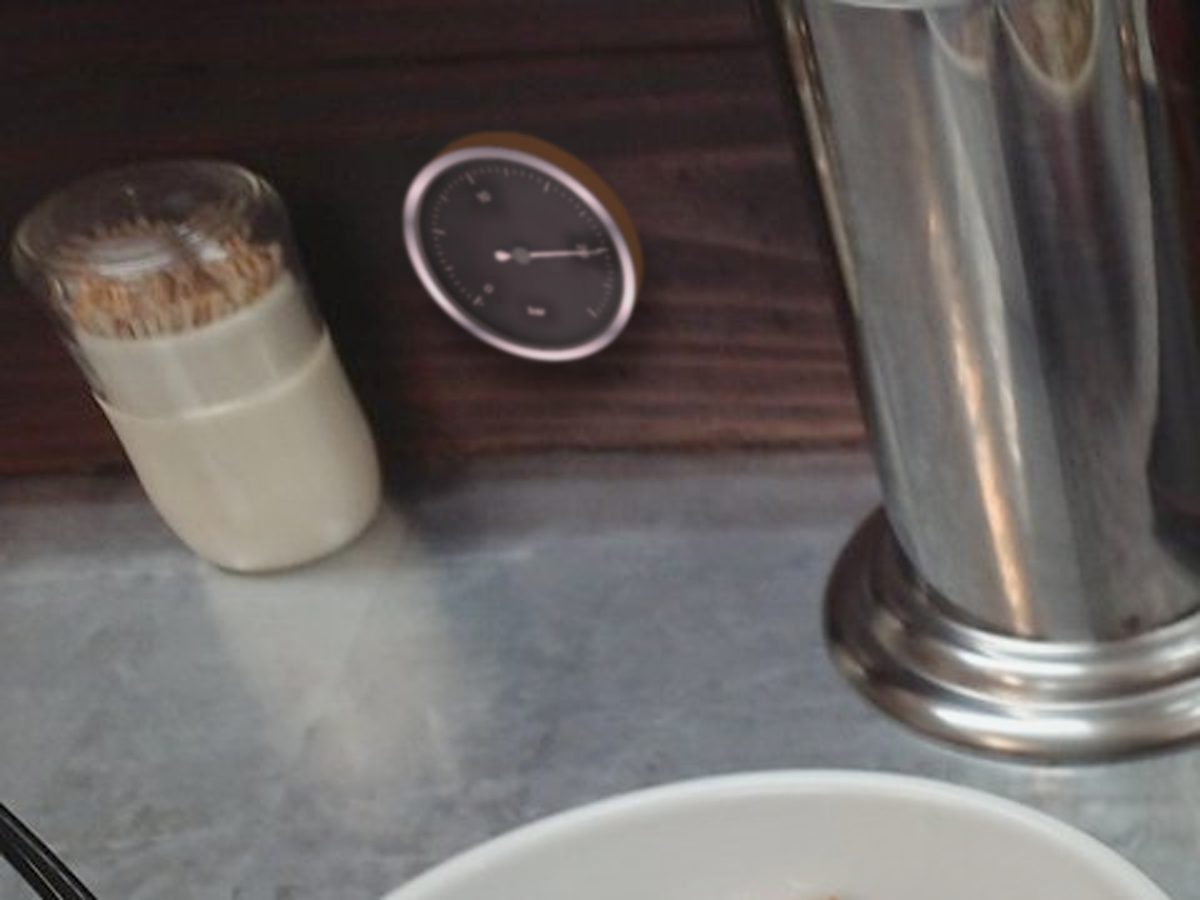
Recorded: 20; bar
